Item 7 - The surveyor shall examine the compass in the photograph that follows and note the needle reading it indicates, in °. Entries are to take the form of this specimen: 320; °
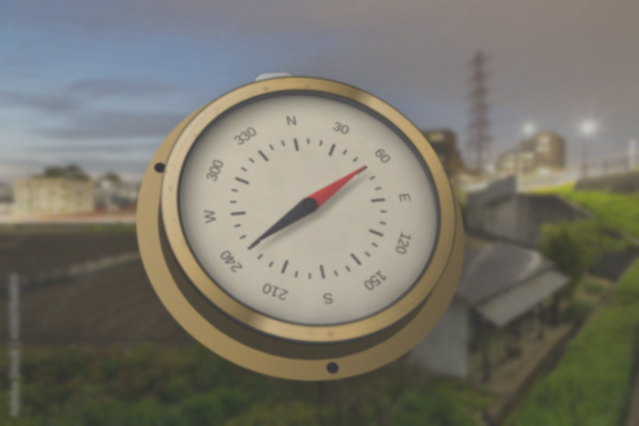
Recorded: 60; °
